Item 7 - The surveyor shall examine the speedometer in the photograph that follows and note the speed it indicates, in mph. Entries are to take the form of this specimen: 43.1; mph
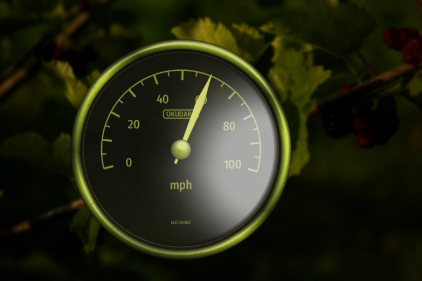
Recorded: 60; mph
